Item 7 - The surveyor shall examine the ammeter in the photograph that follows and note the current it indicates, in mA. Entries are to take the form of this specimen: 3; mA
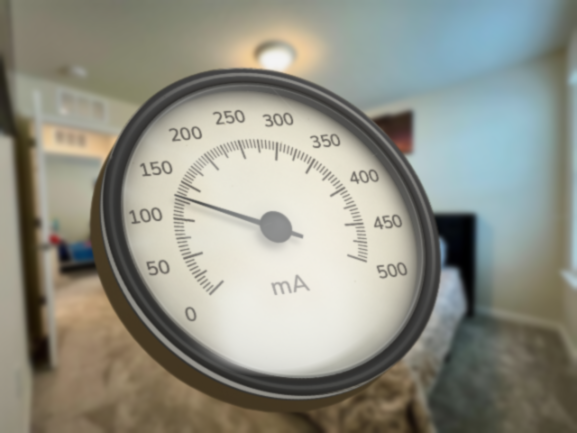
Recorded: 125; mA
